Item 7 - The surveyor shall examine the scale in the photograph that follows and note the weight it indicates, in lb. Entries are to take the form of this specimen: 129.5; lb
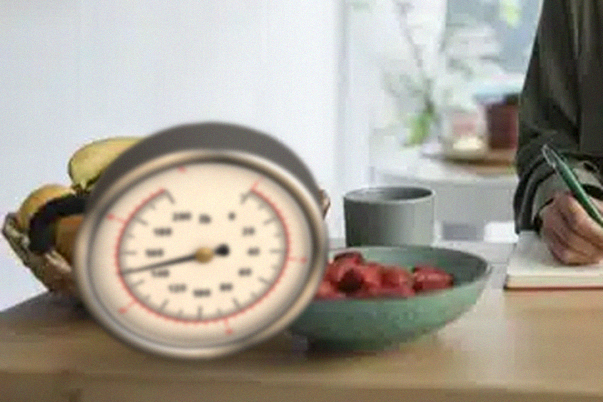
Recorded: 150; lb
